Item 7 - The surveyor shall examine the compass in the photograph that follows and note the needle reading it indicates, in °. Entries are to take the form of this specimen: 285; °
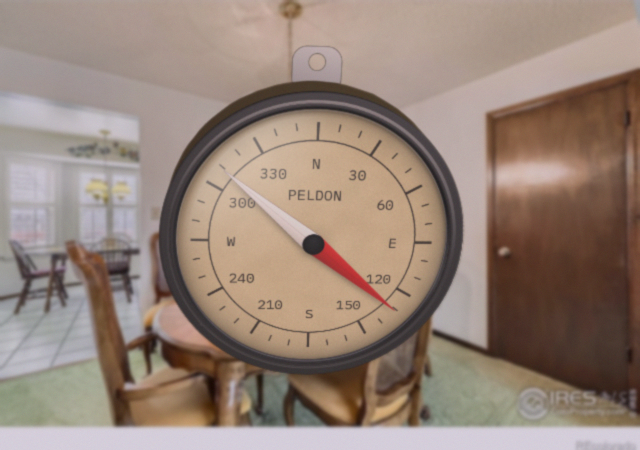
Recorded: 130; °
